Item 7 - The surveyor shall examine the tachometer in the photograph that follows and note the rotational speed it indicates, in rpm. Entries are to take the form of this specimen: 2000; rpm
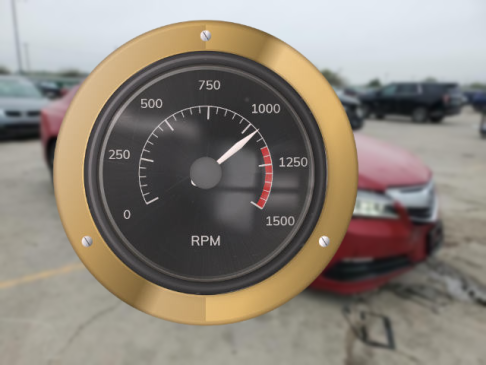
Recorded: 1050; rpm
